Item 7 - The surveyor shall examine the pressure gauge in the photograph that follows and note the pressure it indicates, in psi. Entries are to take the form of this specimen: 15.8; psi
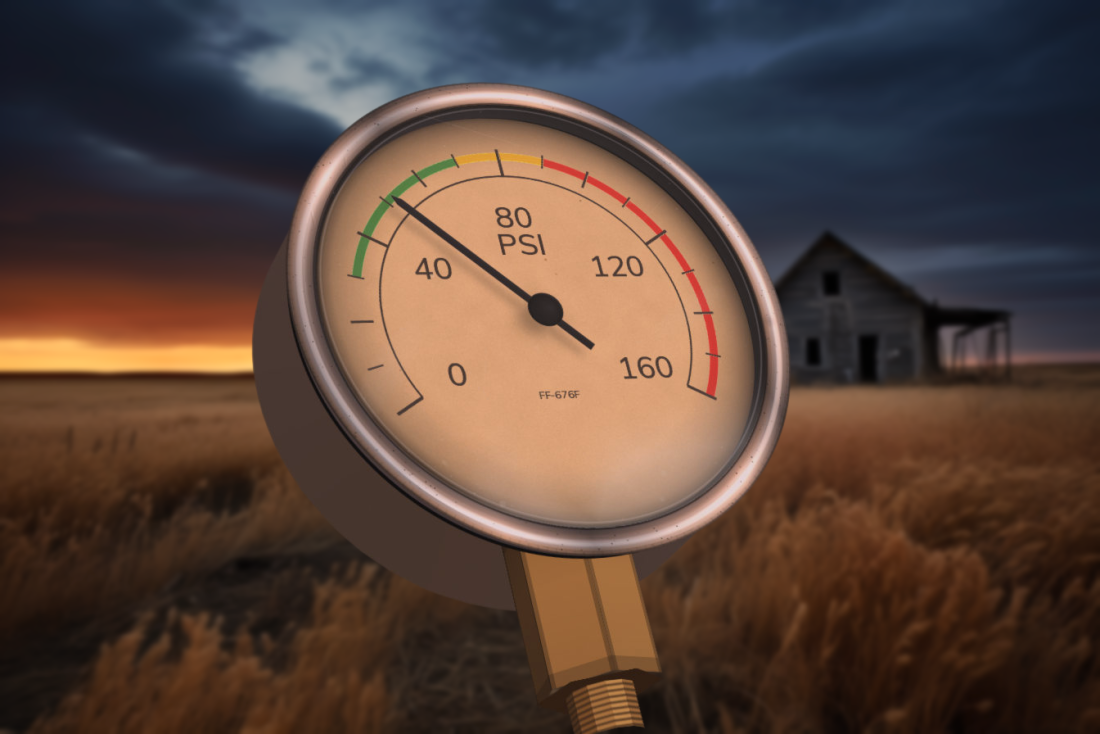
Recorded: 50; psi
